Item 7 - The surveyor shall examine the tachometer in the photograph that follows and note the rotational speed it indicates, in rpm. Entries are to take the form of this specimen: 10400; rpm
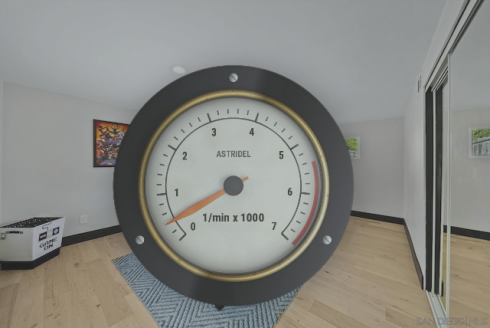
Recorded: 400; rpm
